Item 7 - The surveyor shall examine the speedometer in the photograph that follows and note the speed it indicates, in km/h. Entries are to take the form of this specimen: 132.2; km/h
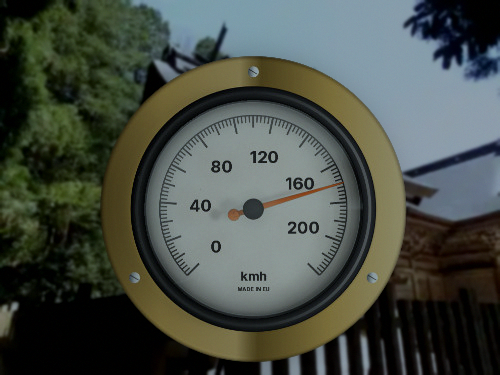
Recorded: 170; km/h
